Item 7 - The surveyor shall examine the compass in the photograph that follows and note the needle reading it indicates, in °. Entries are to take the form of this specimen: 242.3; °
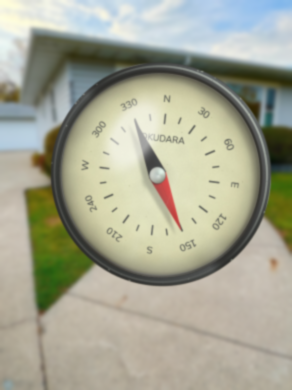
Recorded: 150; °
